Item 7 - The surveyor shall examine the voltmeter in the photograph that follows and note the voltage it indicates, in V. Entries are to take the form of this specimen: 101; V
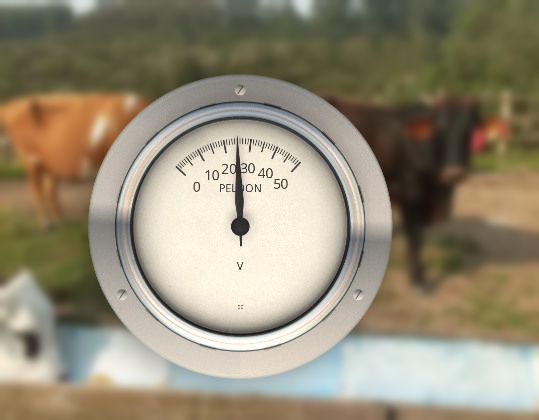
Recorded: 25; V
